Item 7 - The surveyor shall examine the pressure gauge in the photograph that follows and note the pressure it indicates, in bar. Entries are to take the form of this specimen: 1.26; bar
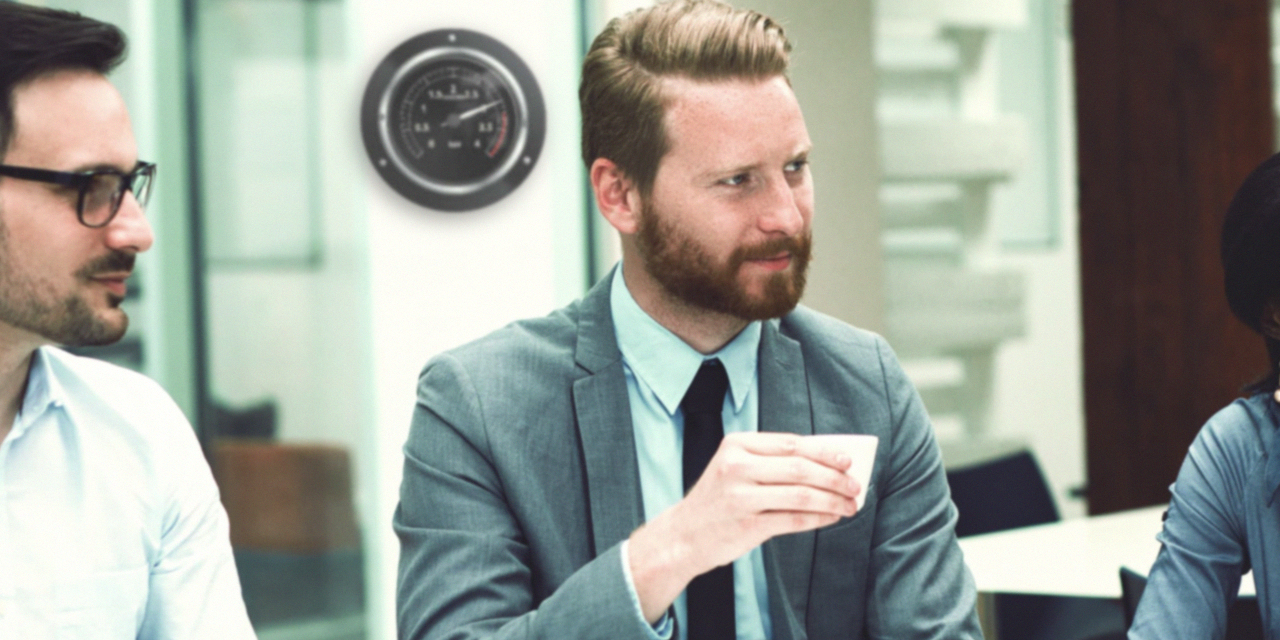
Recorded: 3; bar
